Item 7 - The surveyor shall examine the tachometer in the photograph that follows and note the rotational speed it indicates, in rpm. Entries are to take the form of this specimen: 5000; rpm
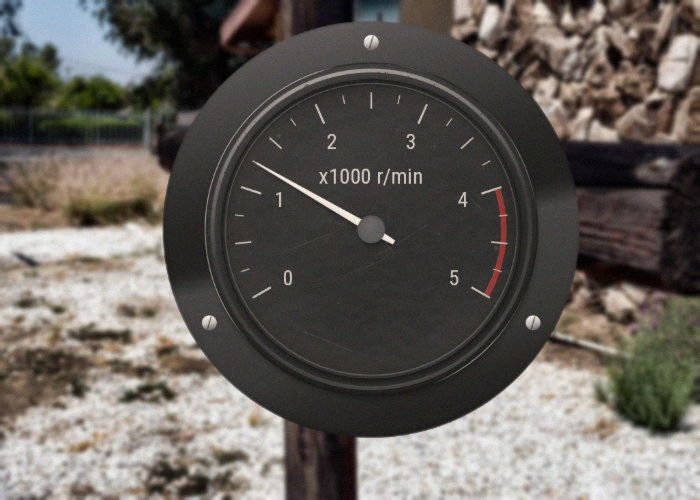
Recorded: 1250; rpm
